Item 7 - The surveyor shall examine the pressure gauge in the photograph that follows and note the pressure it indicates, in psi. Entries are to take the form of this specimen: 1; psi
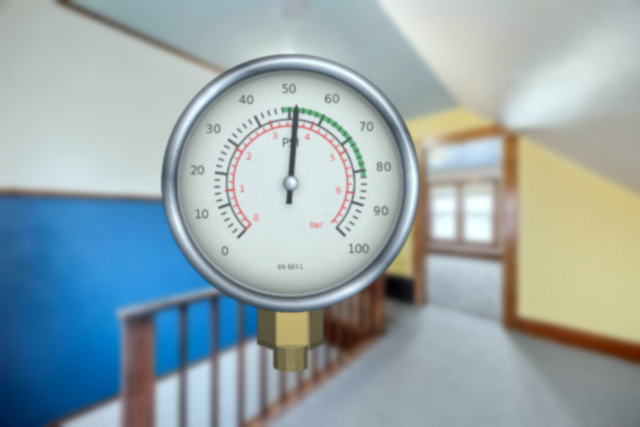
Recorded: 52; psi
